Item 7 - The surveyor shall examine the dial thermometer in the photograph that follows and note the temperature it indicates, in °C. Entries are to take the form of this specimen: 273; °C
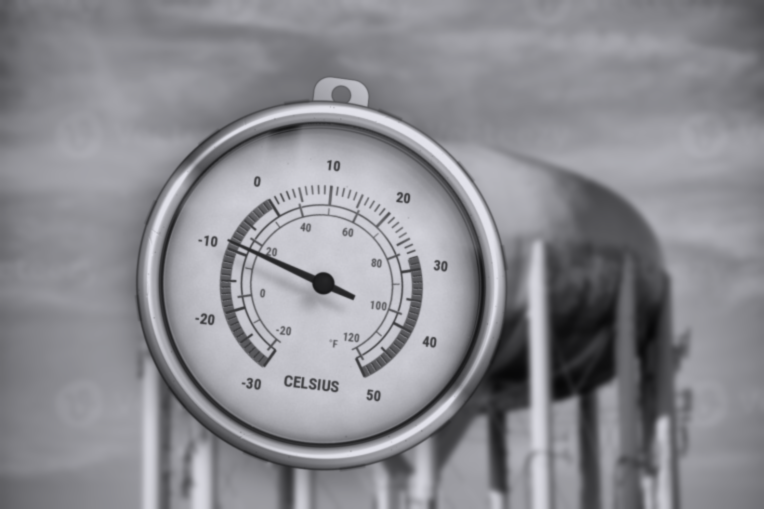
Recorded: -9; °C
